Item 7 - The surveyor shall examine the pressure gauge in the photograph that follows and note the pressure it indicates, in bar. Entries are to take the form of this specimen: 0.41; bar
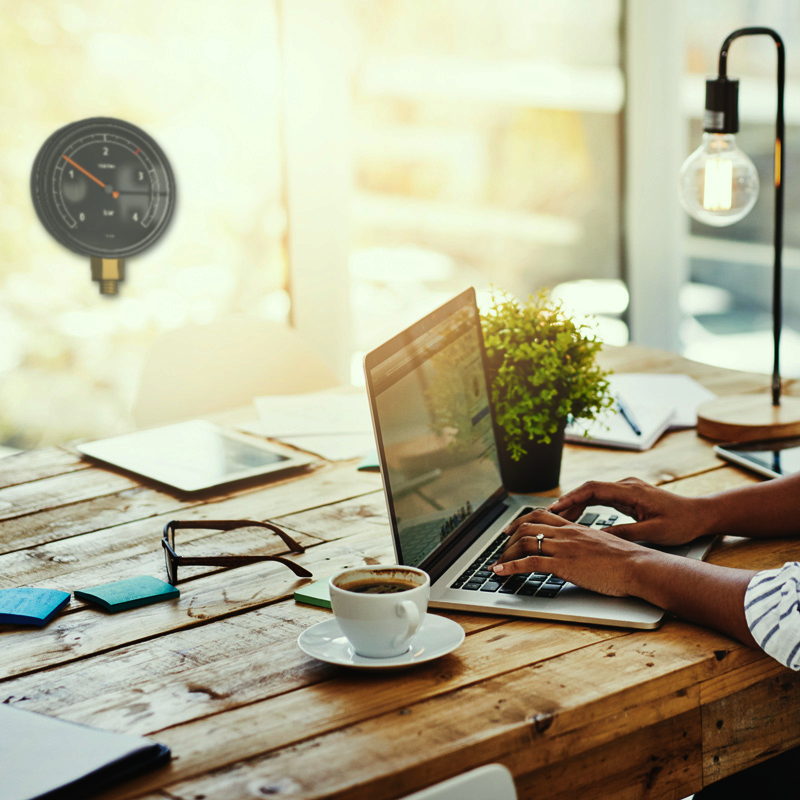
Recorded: 1.2; bar
